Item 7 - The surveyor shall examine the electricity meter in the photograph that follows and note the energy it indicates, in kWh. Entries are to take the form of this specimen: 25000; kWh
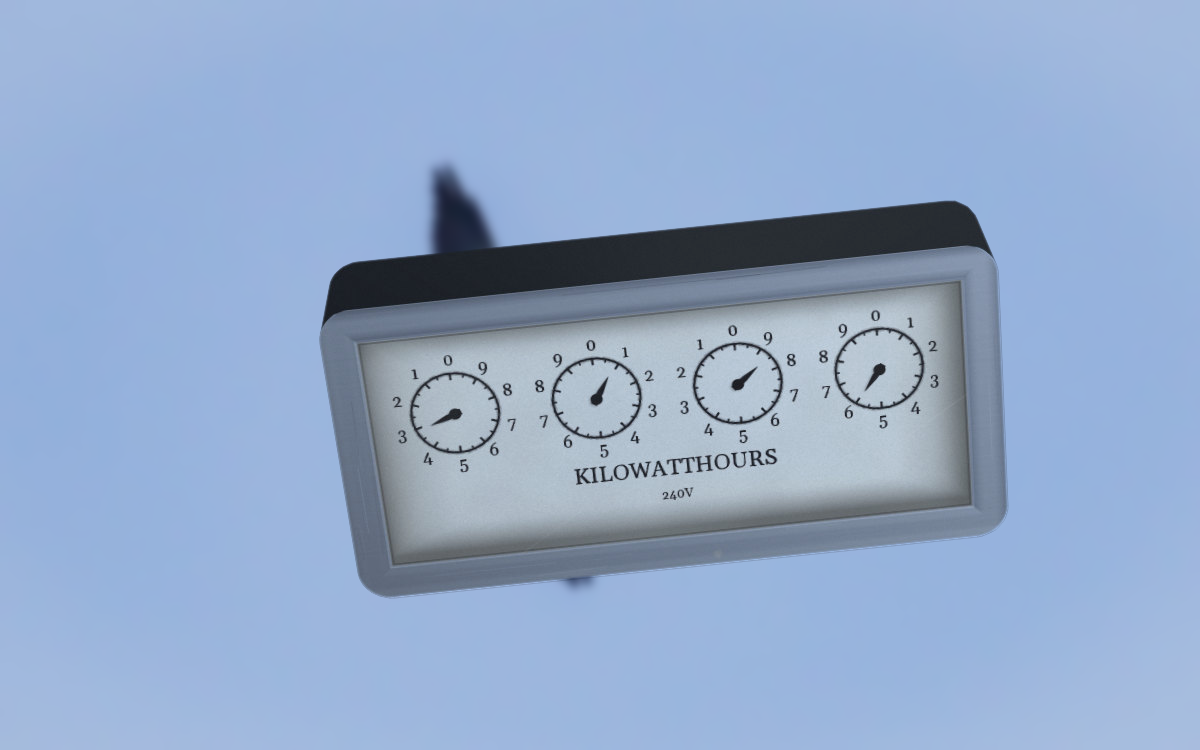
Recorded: 3086; kWh
